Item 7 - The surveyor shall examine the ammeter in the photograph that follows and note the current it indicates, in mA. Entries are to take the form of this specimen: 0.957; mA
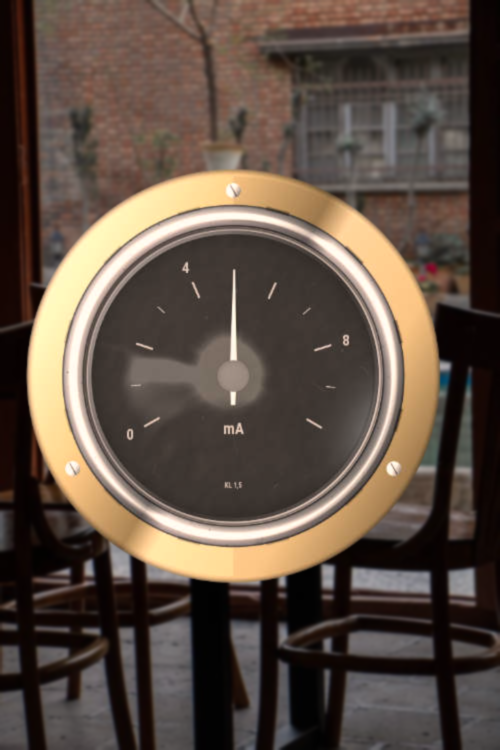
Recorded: 5; mA
